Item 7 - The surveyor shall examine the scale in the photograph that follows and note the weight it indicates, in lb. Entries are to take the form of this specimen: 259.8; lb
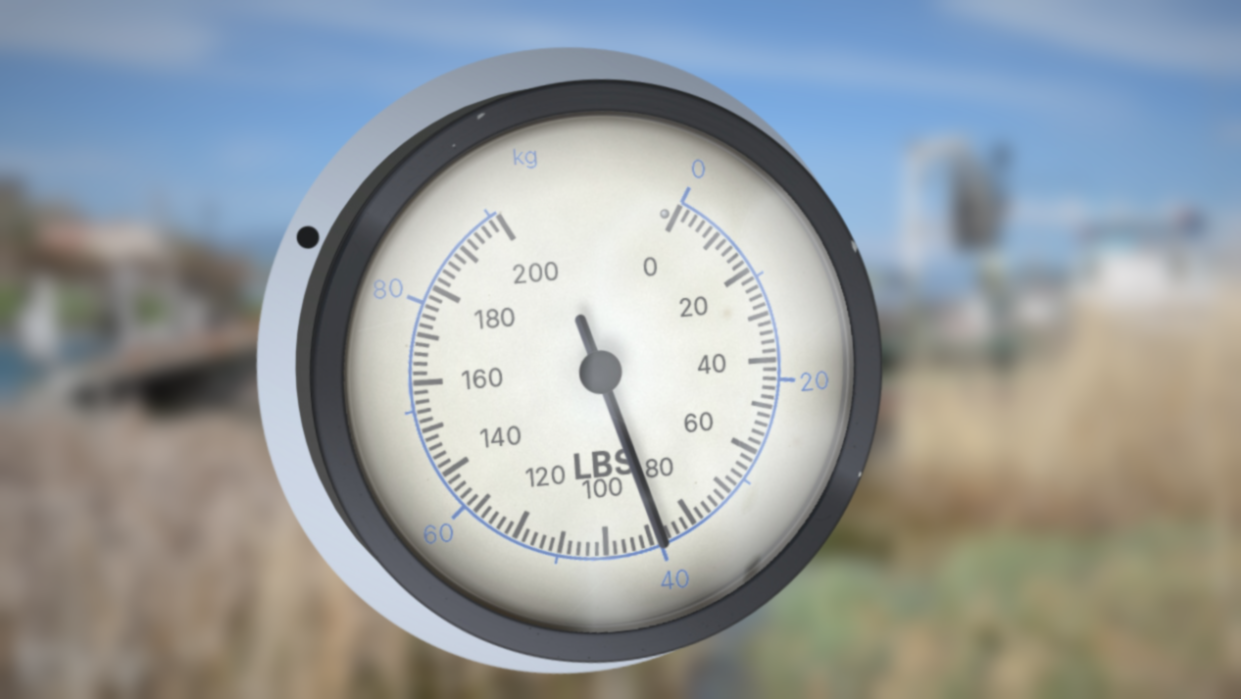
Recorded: 88; lb
